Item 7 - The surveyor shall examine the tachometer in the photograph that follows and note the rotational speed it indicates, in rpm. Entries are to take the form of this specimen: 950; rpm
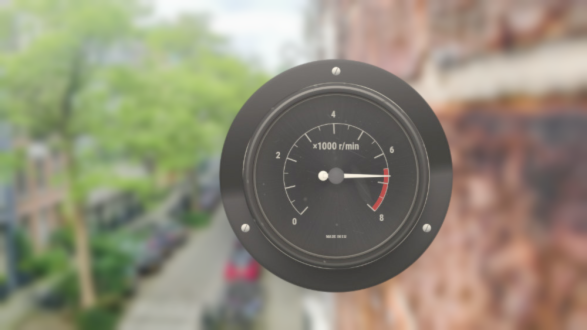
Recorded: 6750; rpm
